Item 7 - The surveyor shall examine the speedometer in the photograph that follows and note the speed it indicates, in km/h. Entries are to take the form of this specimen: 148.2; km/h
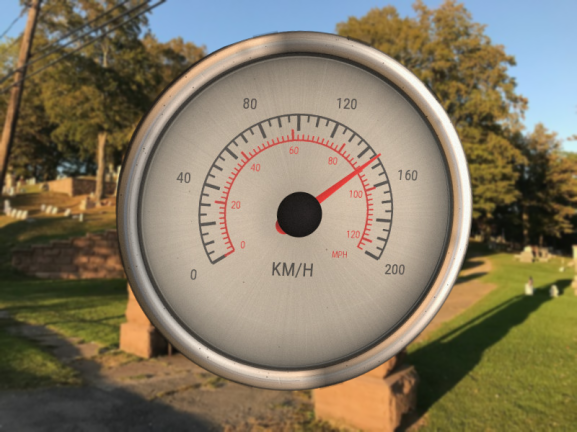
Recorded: 145; km/h
